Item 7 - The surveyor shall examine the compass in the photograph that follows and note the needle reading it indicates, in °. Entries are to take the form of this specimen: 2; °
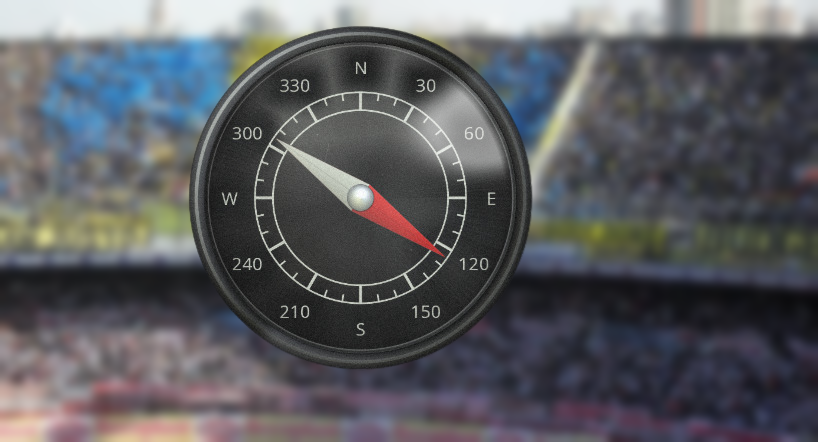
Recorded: 125; °
